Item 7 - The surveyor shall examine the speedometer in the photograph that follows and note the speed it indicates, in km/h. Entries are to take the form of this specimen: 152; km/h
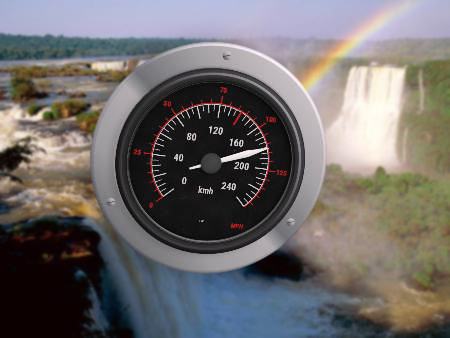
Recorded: 180; km/h
